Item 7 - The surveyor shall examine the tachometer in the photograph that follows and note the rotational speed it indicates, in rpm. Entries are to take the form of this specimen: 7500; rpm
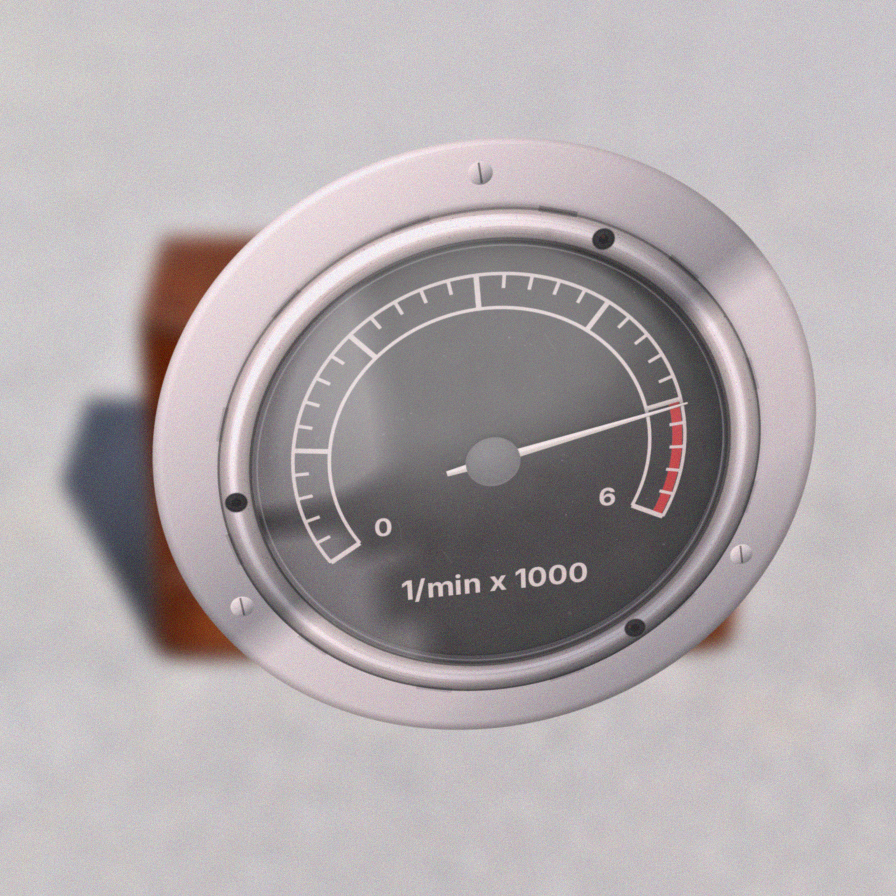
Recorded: 5000; rpm
